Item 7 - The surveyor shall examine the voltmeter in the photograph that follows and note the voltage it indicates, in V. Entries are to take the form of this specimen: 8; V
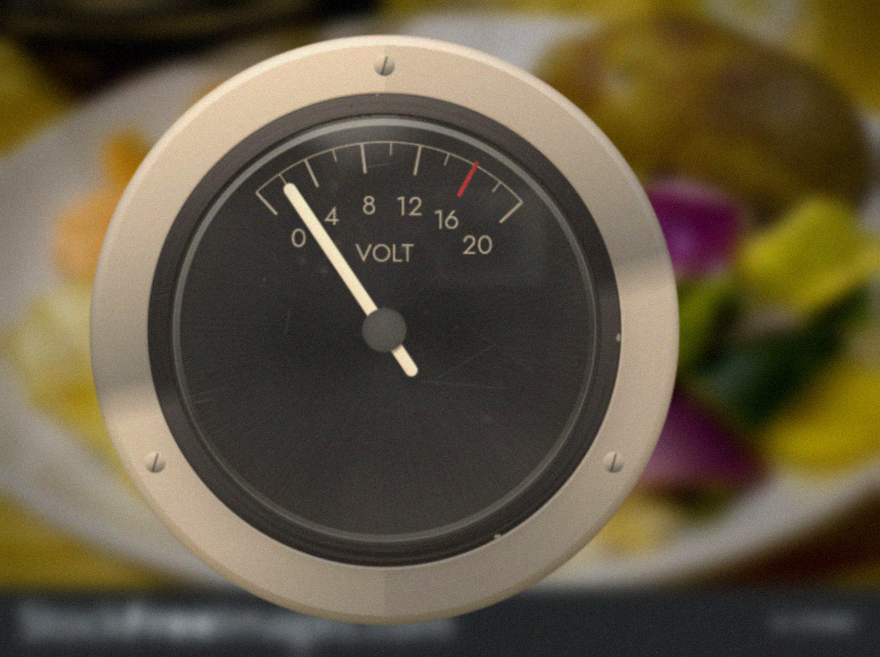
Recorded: 2; V
